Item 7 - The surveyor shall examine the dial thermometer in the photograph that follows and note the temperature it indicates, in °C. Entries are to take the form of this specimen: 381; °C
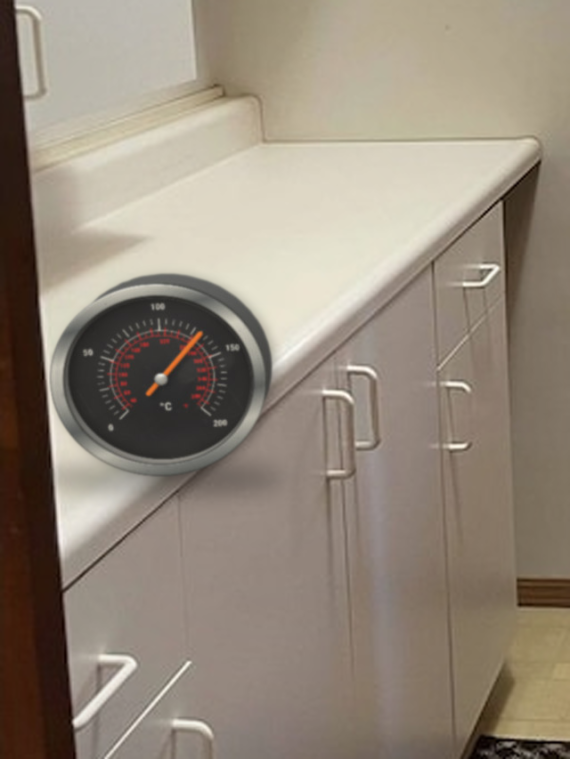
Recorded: 130; °C
